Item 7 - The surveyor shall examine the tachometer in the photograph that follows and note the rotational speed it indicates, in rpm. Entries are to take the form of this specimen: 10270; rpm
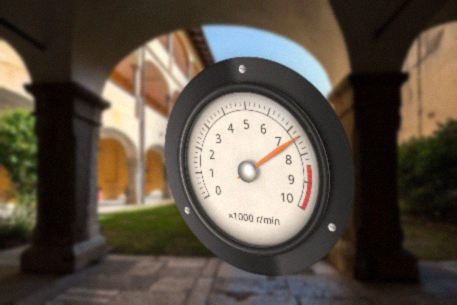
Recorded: 7400; rpm
